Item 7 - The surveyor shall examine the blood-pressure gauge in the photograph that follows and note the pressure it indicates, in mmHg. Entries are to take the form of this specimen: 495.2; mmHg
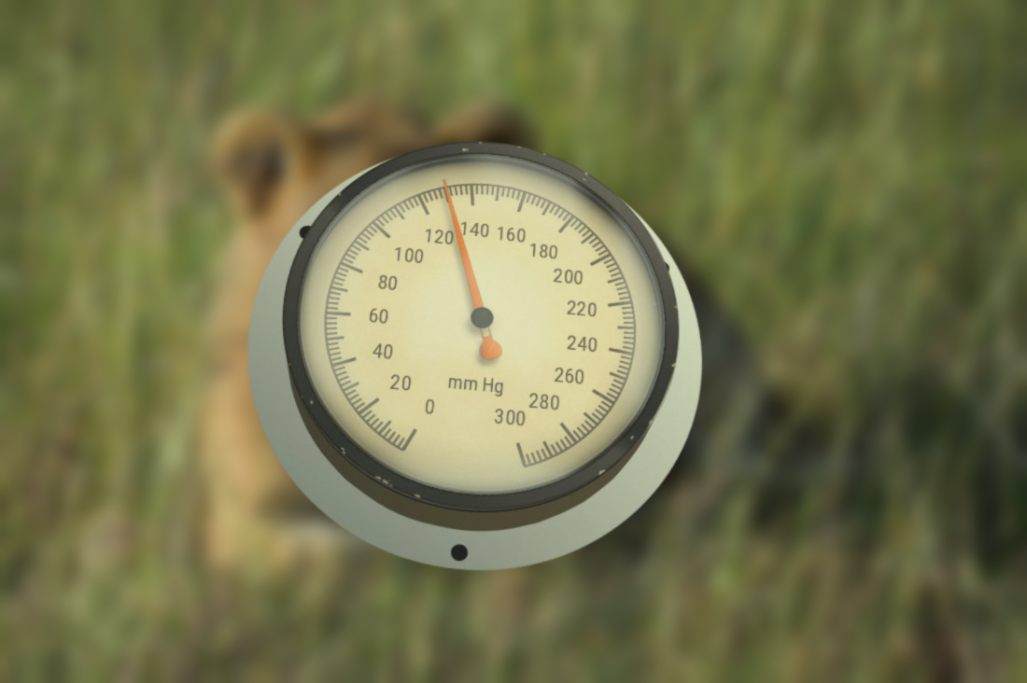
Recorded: 130; mmHg
